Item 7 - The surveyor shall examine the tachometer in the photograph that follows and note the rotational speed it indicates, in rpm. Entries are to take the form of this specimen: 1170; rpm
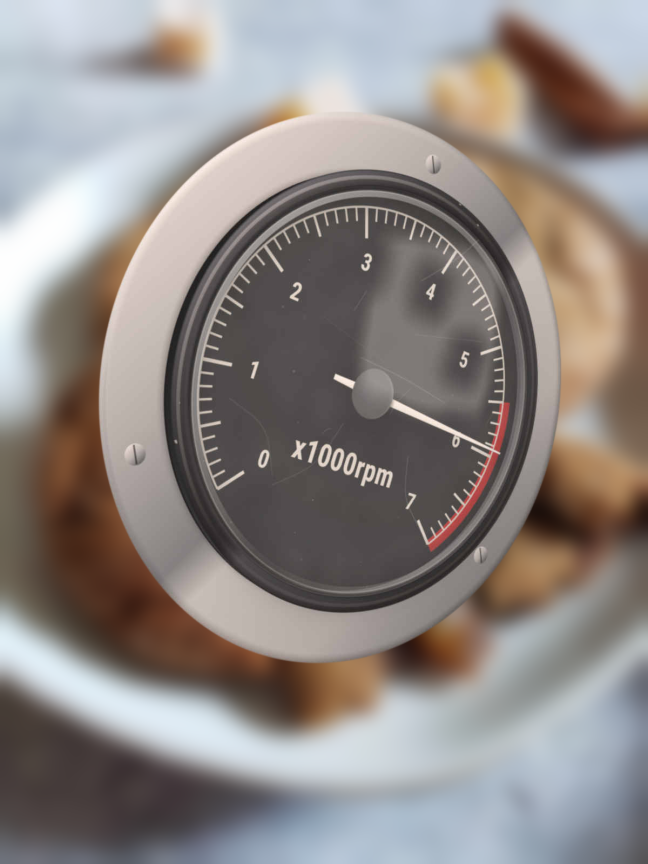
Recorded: 5950; rpm
